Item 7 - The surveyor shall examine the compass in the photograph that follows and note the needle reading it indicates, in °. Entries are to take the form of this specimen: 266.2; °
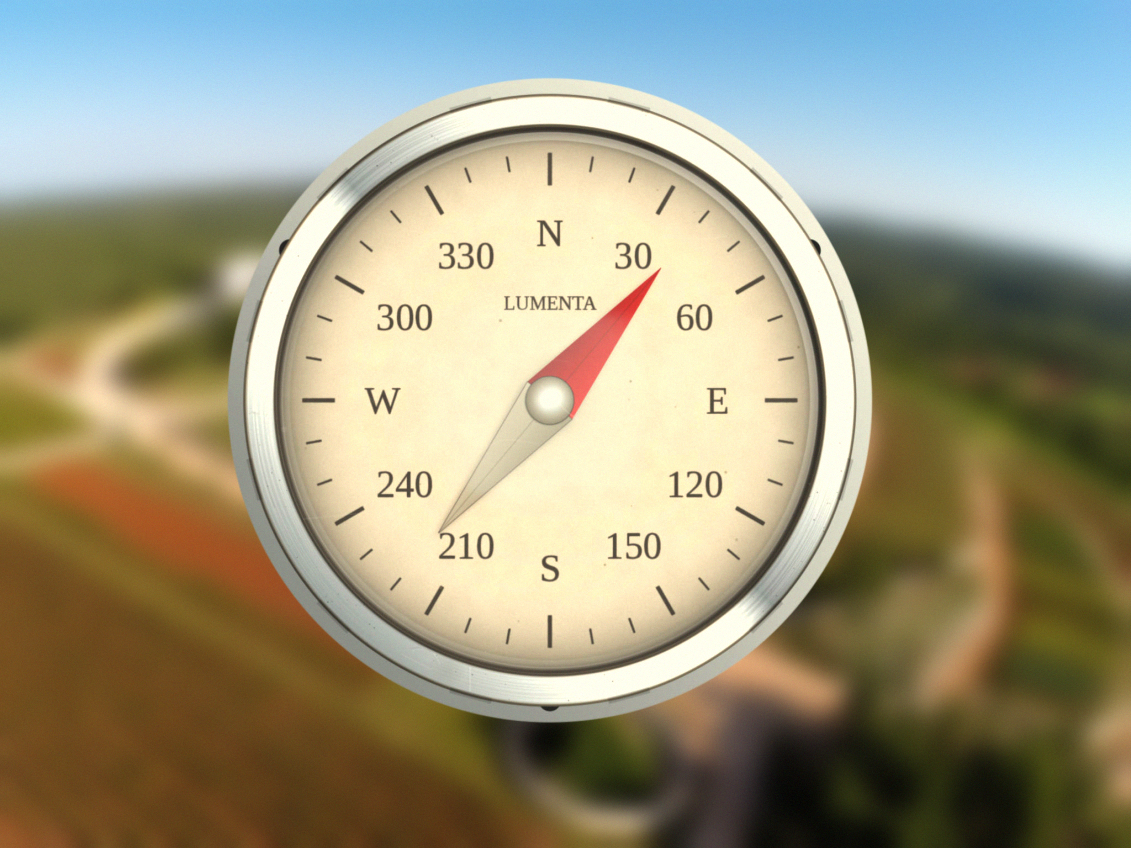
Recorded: 40; °
